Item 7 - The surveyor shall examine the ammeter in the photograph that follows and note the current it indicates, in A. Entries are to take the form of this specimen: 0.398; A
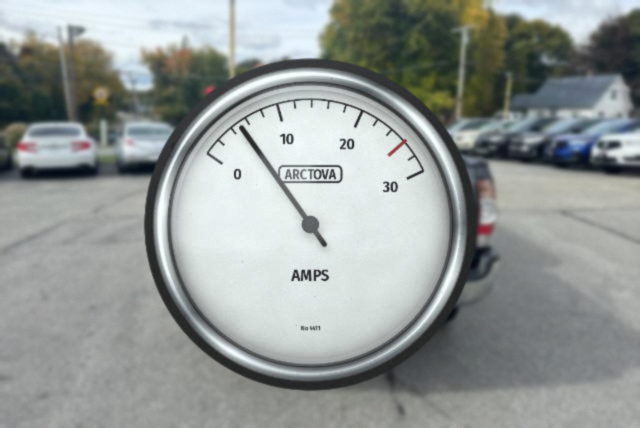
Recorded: 5; A
